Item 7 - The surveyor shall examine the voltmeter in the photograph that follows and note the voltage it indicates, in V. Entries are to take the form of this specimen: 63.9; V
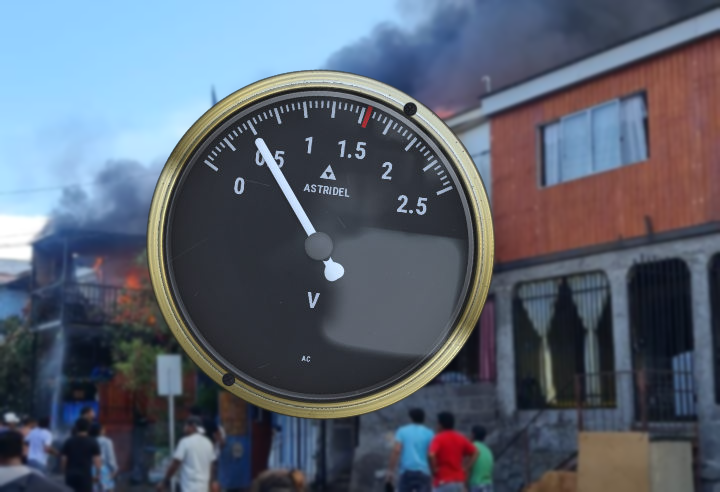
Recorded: 0.5; V
